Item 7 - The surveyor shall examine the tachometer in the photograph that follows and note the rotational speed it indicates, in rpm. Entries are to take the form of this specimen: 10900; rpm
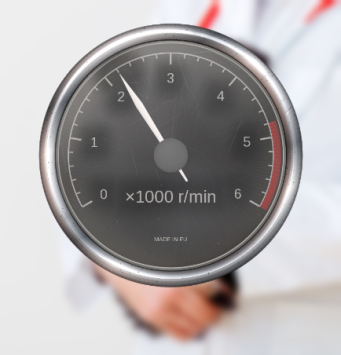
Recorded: 2200; rpm
